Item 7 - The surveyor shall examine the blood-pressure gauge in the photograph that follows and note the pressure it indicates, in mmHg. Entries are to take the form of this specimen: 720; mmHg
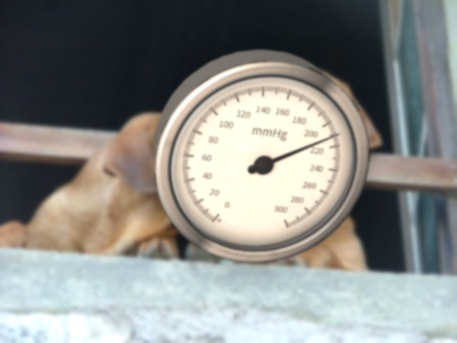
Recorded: 210; mmHg
